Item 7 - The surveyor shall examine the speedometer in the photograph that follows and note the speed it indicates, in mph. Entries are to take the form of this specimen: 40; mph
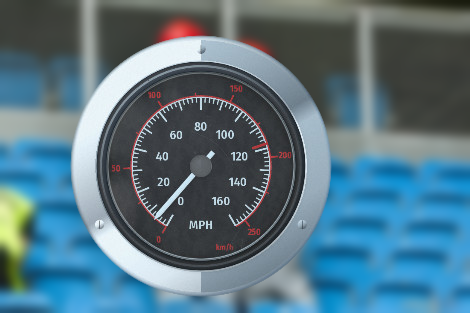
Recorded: 6; mph
